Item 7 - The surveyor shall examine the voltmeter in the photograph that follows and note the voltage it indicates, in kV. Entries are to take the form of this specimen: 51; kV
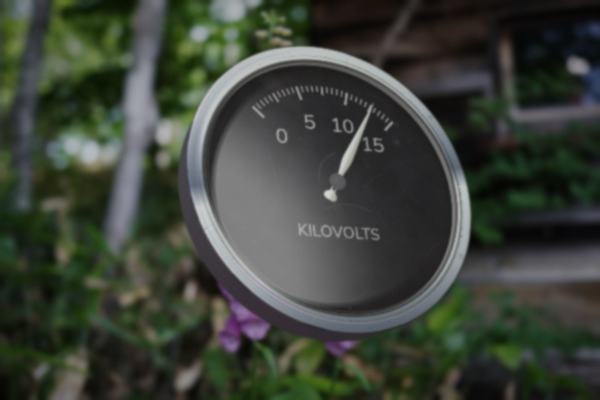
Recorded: 12.5; kV
